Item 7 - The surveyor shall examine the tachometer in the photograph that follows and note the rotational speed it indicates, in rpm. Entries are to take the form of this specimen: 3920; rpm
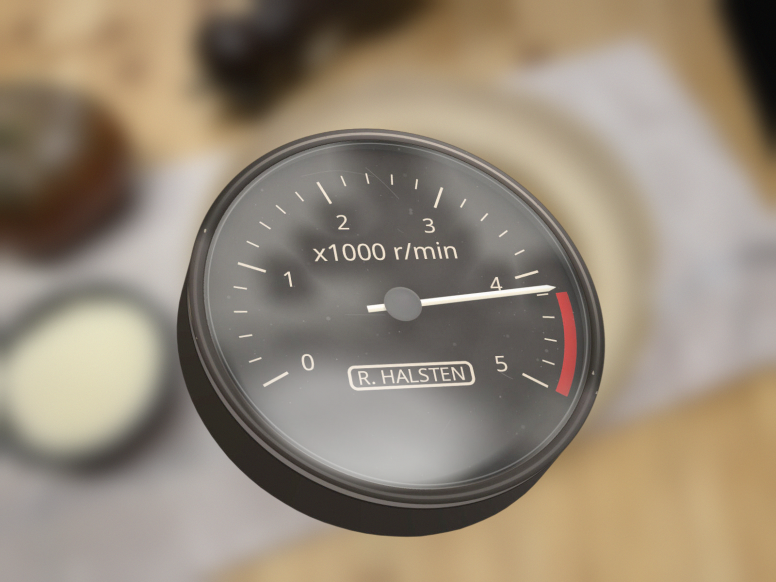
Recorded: 4200; rpm
